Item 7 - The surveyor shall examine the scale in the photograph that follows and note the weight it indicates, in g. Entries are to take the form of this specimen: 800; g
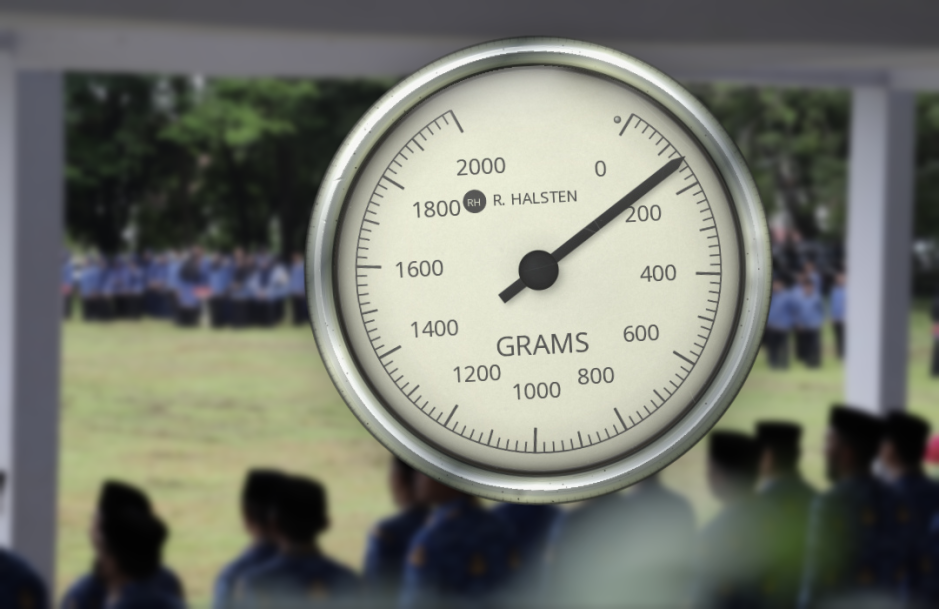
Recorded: 140; g
